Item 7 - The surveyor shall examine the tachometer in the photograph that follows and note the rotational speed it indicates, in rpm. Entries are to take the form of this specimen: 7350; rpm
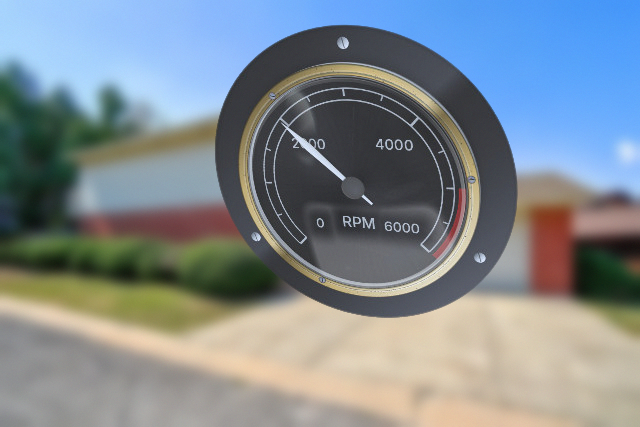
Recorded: 2000; rpm
